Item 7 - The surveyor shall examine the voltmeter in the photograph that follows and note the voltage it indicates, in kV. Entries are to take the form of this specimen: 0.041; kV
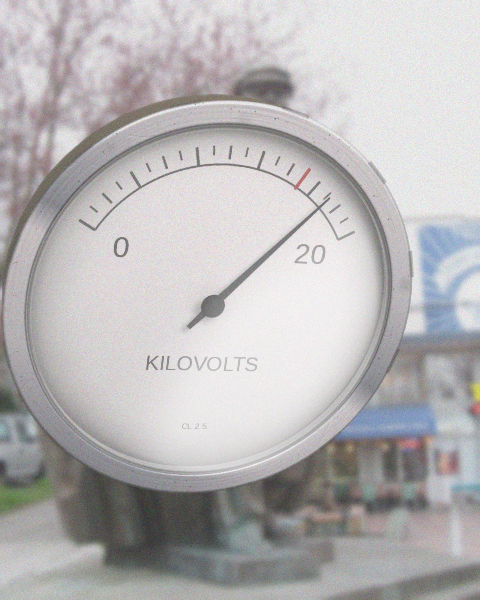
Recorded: 17; kV
